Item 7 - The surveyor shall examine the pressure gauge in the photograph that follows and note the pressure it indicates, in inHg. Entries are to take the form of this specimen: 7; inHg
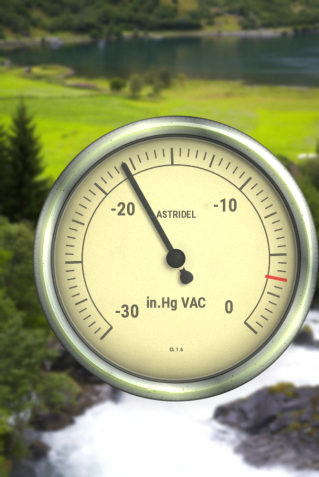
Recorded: -18; inHg
